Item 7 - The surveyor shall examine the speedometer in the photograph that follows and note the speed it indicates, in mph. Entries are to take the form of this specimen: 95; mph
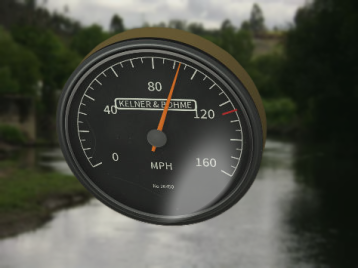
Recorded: 92.5; mph
